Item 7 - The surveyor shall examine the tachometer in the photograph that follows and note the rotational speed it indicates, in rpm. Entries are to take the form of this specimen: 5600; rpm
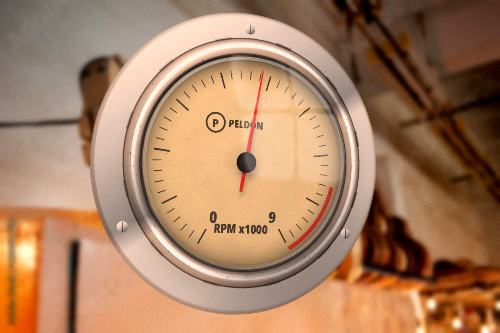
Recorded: 4800; rpm
